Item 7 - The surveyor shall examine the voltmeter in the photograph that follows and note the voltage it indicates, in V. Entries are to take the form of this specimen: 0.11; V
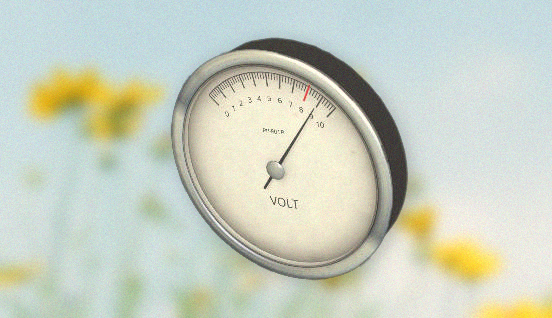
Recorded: 9; V
